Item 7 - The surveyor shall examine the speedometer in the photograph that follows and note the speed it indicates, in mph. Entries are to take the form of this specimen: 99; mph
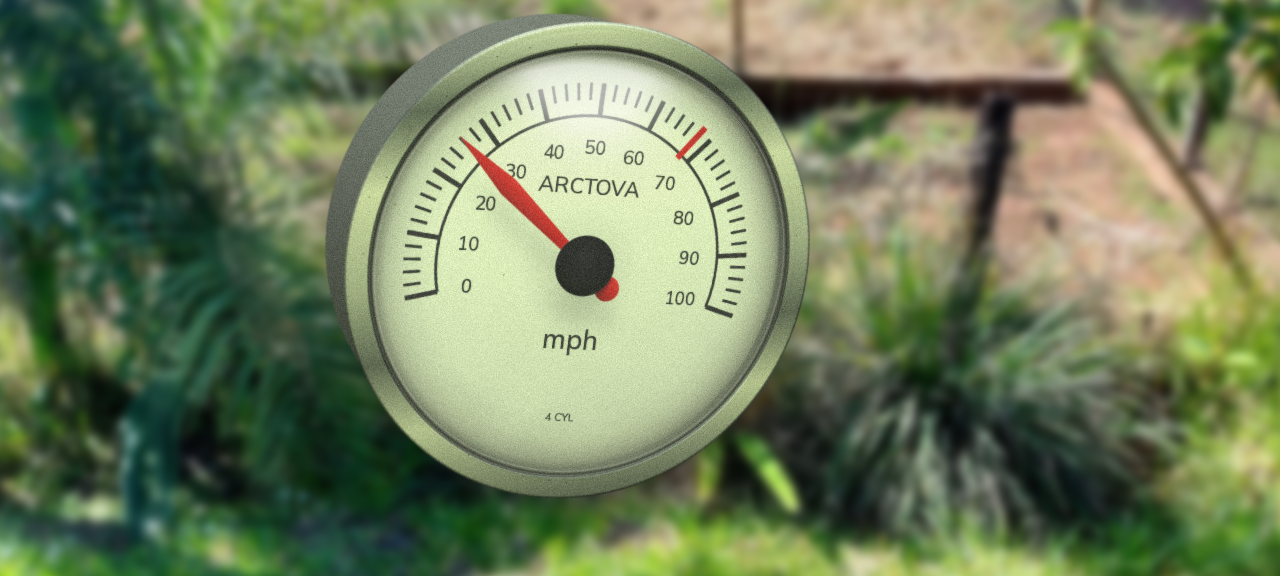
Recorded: 26; mph
